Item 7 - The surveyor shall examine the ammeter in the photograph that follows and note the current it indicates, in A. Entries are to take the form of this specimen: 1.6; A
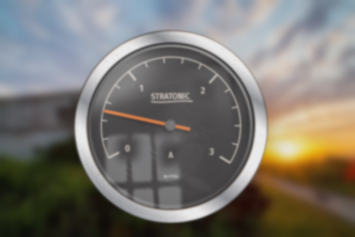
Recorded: 0.5; A
